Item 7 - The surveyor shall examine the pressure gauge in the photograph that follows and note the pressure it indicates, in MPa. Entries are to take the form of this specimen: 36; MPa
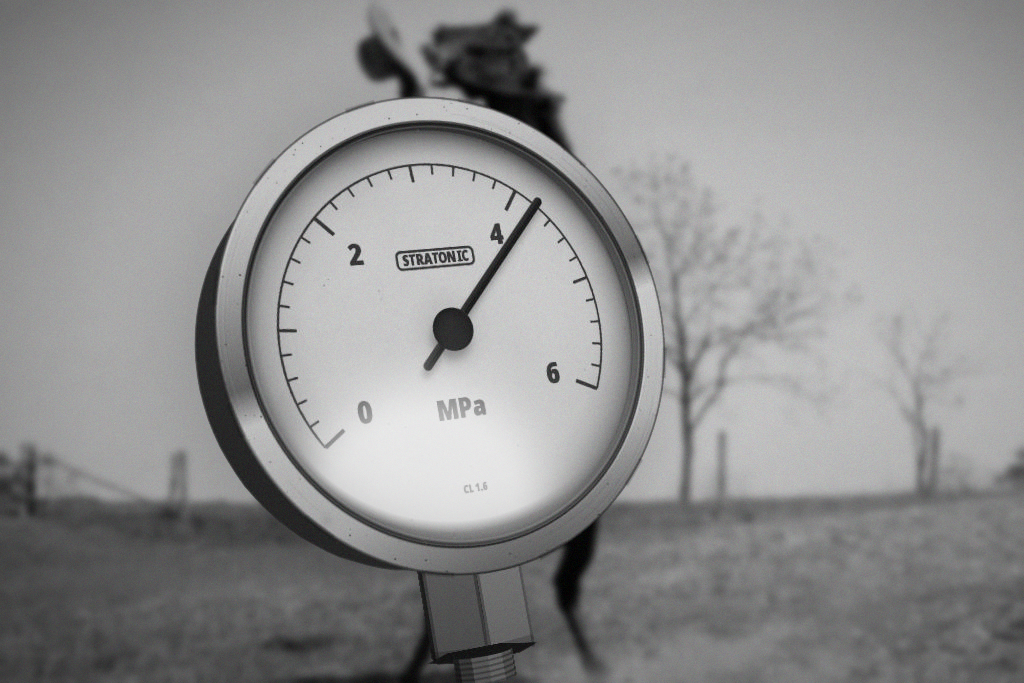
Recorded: 4.2; MPa
